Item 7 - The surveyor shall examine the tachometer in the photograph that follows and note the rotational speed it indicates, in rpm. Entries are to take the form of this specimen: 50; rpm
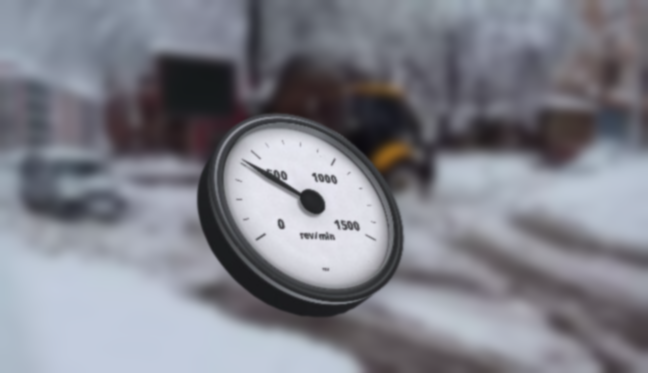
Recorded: 400; rpm
